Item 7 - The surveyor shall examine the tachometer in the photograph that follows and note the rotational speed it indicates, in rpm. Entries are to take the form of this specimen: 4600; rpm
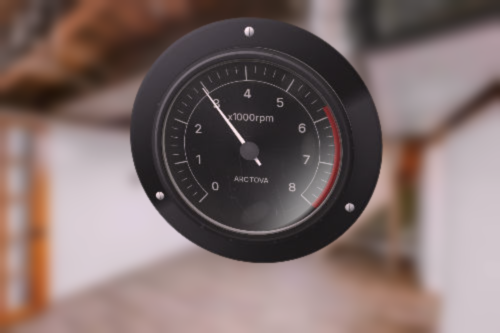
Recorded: 3000; rpm
